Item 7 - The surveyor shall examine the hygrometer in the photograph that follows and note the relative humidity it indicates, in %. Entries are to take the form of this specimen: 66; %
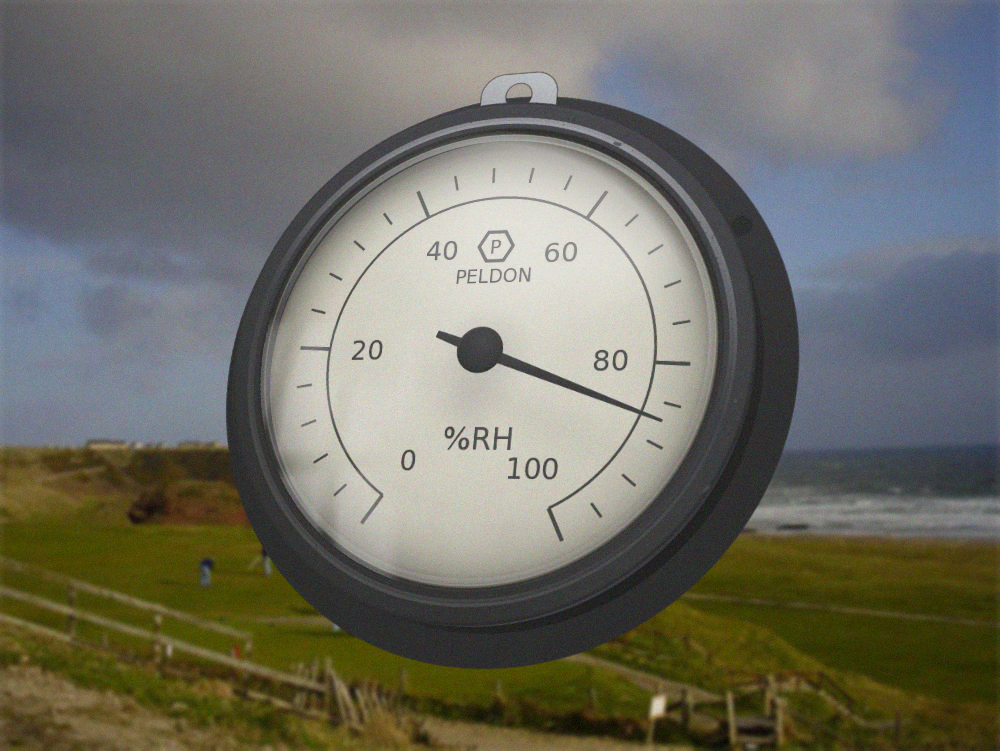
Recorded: 86; %
